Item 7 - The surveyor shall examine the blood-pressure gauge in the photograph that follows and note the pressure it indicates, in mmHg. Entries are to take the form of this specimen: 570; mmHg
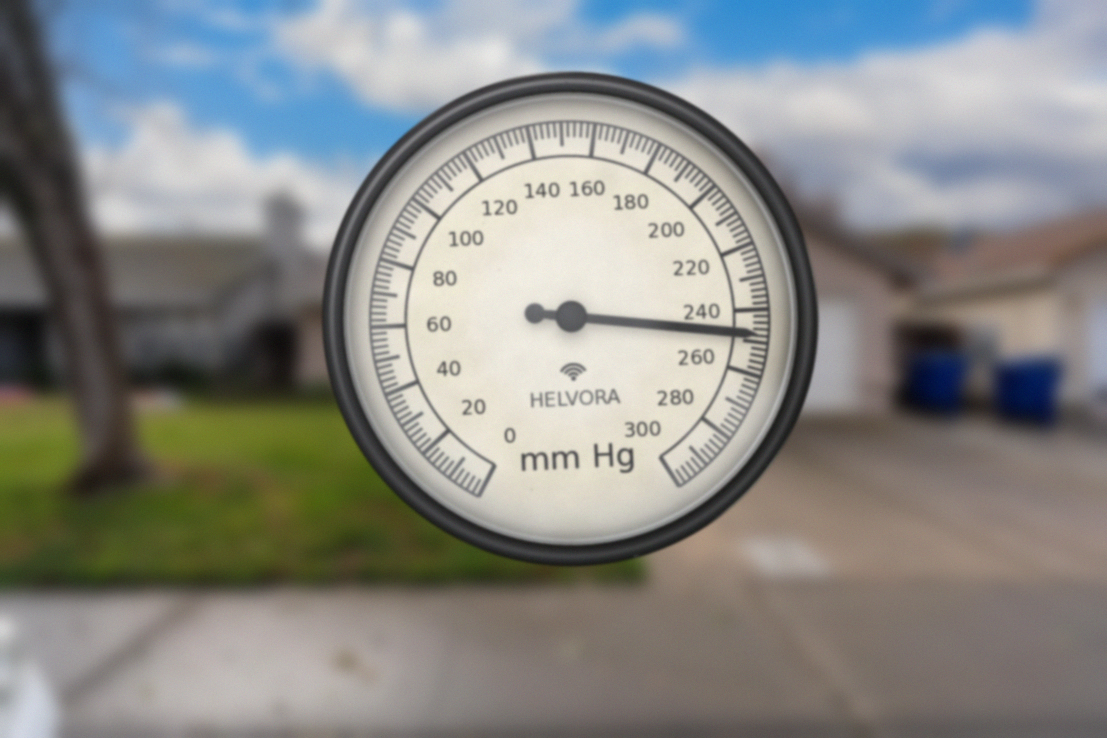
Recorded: 248; mmHg
